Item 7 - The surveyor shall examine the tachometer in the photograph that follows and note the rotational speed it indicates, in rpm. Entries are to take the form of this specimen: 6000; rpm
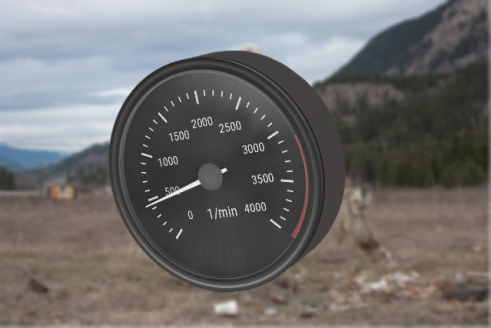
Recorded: 450; rpm
